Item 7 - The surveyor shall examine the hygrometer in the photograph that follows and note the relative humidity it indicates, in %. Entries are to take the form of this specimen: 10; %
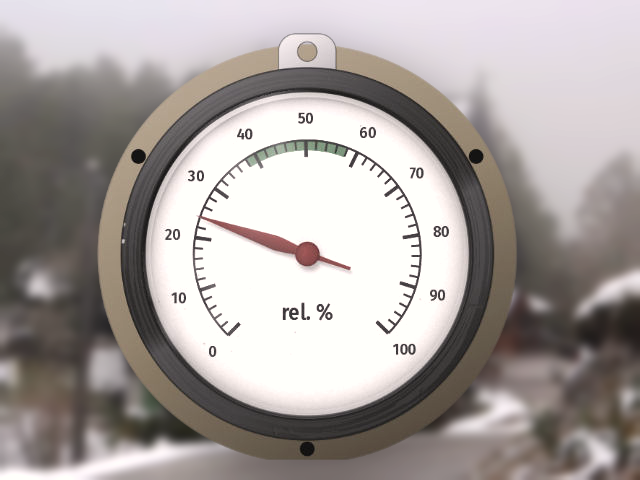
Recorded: 24; %
